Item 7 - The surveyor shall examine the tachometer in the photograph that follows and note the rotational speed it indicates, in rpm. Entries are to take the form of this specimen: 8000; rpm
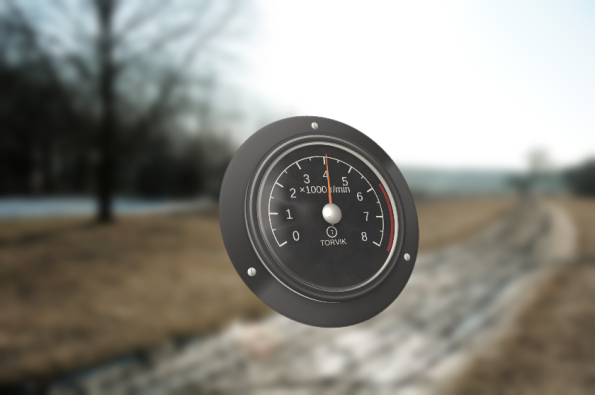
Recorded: 4000; rpm
